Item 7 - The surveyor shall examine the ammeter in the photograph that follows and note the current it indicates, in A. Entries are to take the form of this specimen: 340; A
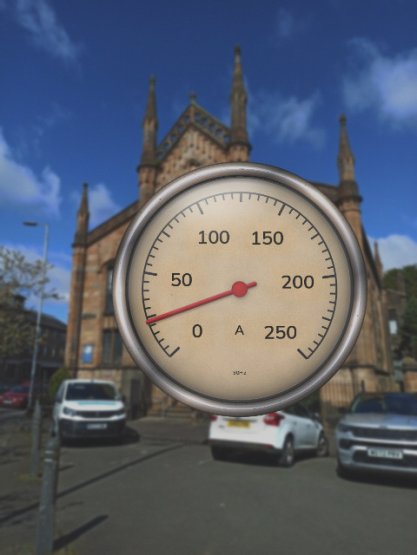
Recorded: 22.5; A
